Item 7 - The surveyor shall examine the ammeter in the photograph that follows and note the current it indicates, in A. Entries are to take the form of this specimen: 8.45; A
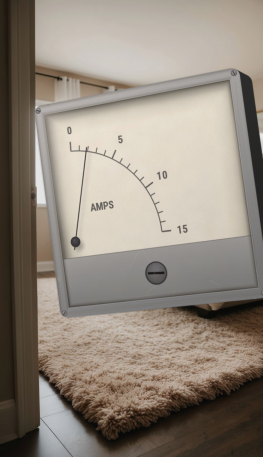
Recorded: 2; A
